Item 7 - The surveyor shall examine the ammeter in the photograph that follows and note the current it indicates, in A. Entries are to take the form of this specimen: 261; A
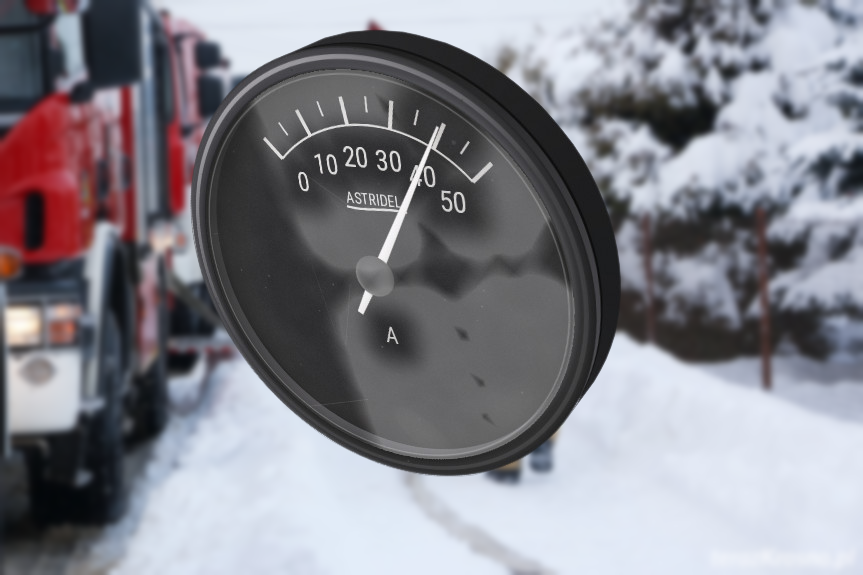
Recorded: 40; A
